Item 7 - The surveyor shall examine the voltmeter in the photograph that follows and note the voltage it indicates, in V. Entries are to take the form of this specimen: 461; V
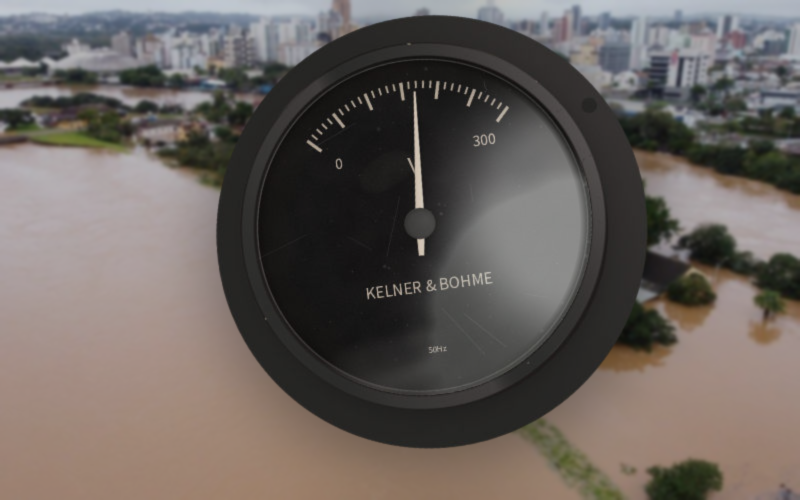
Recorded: 170; V
